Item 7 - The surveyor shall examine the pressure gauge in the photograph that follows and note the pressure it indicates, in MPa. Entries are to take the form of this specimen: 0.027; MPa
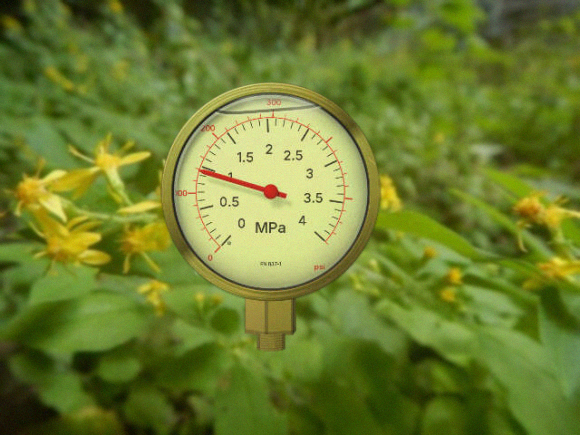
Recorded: 0.95; MPa
